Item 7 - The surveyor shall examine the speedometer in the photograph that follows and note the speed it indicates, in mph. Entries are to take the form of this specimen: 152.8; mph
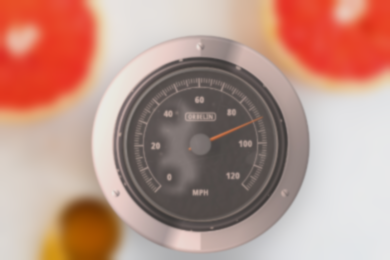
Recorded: 90; mph
